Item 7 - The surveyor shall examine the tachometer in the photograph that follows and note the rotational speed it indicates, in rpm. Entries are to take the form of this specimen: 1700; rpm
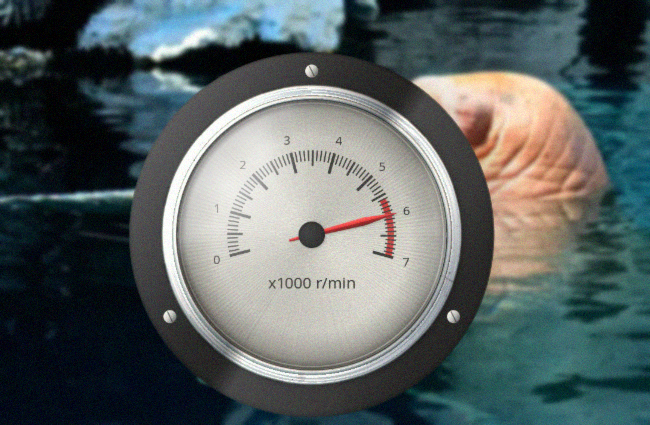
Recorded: 6000; rpm
